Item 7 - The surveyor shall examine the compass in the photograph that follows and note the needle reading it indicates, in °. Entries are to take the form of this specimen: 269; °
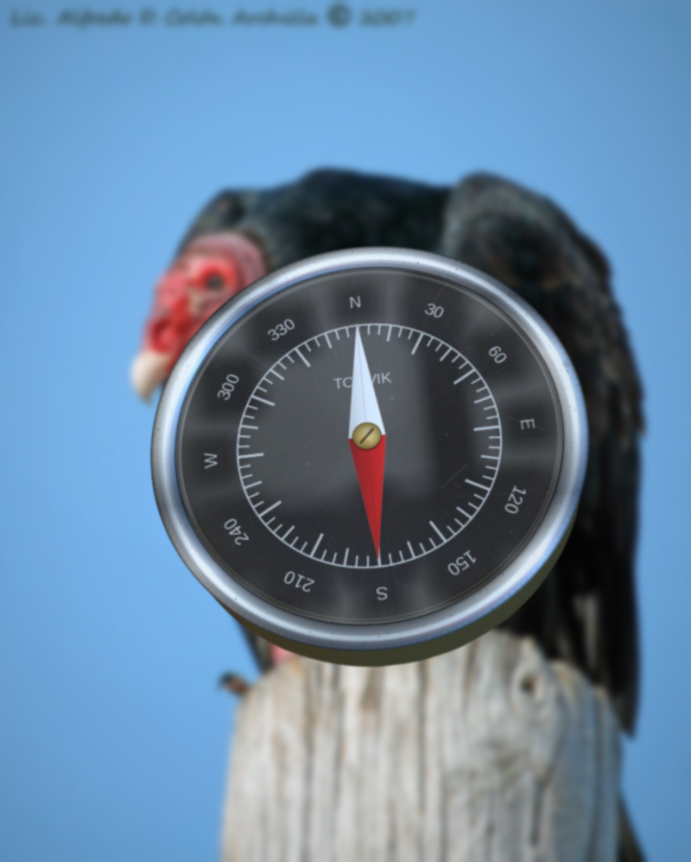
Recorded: 180; °
